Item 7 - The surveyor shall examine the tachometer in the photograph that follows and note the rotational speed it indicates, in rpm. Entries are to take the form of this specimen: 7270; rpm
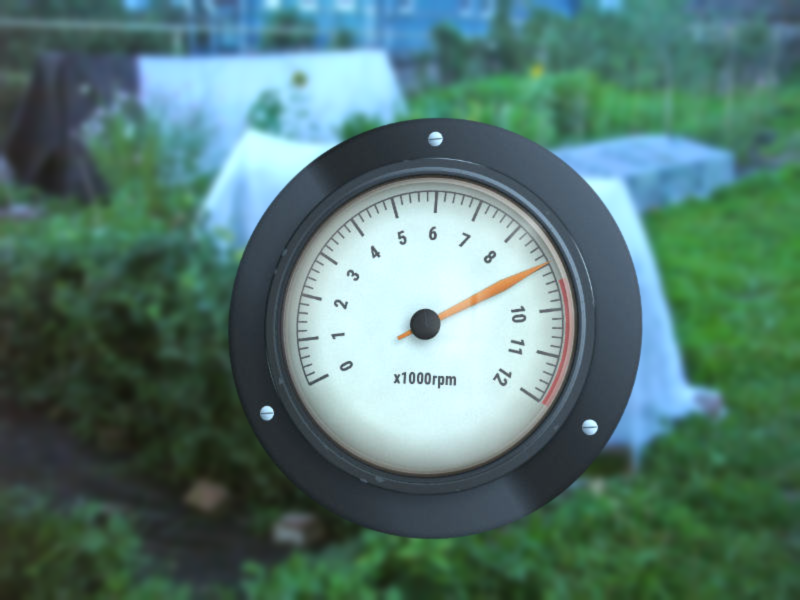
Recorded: 9000; rpm
